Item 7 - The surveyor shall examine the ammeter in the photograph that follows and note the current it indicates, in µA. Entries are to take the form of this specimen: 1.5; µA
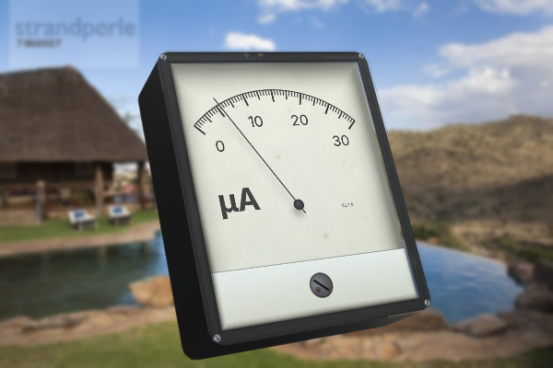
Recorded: 5; µA
